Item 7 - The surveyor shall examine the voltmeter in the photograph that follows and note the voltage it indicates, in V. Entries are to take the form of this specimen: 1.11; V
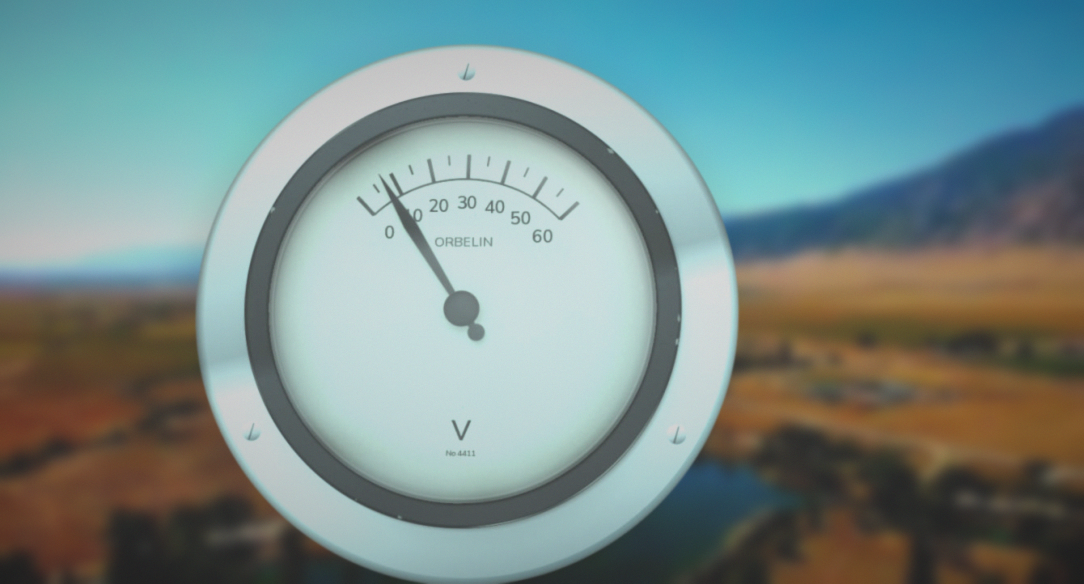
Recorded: 7.5; V
